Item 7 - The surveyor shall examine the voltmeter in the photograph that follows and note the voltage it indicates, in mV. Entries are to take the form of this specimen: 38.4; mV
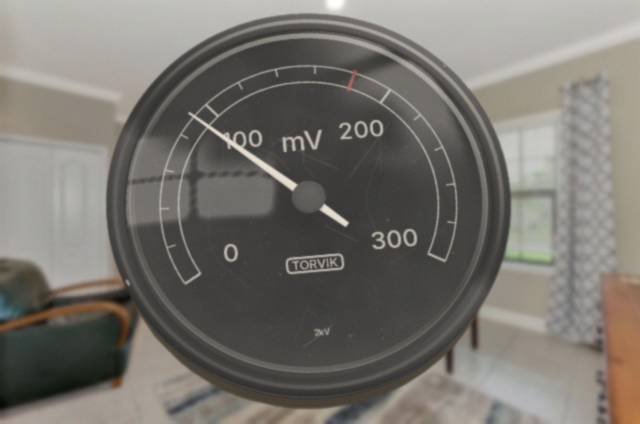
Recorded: 90; mV
